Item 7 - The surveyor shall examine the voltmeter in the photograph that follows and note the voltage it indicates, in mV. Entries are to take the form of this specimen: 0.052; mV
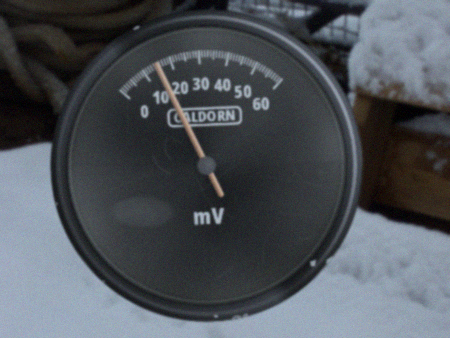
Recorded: 15; mV
